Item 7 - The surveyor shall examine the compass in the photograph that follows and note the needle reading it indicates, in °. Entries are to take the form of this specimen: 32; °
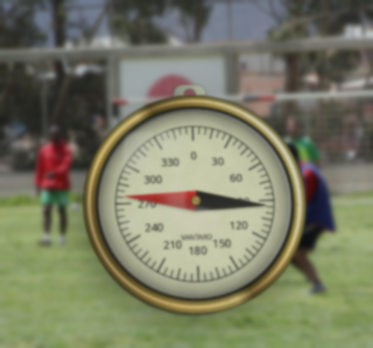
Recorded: 275; °
